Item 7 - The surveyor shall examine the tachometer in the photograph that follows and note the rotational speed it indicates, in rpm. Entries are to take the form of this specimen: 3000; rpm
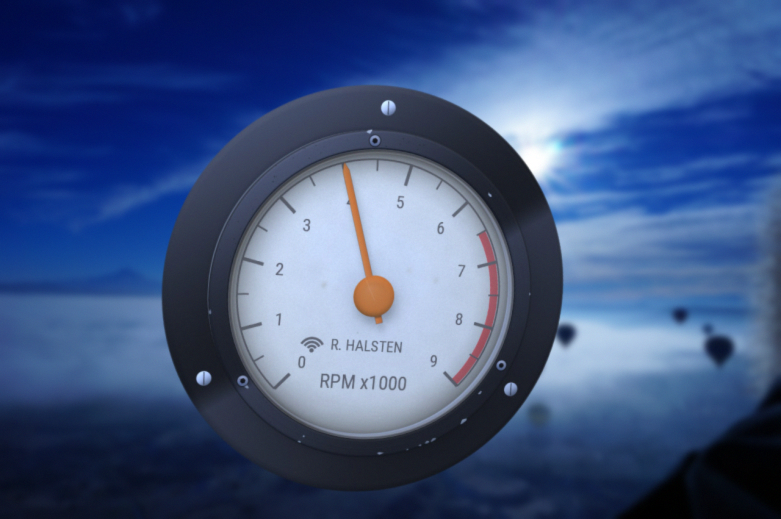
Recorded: 4000; rpm
